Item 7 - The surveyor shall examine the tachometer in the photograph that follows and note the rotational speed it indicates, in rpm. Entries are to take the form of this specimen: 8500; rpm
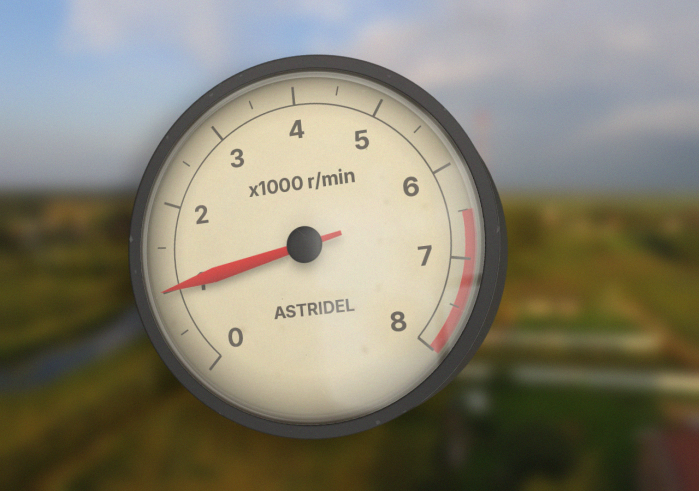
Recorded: 1000; rpm
